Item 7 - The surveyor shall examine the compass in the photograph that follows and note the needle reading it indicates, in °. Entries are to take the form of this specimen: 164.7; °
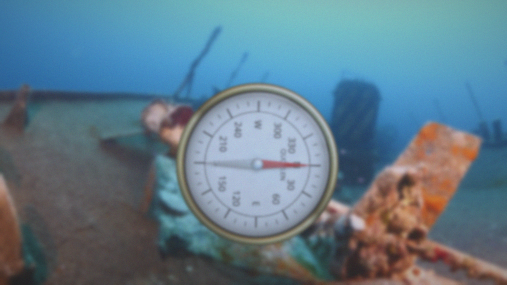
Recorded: 0; °
